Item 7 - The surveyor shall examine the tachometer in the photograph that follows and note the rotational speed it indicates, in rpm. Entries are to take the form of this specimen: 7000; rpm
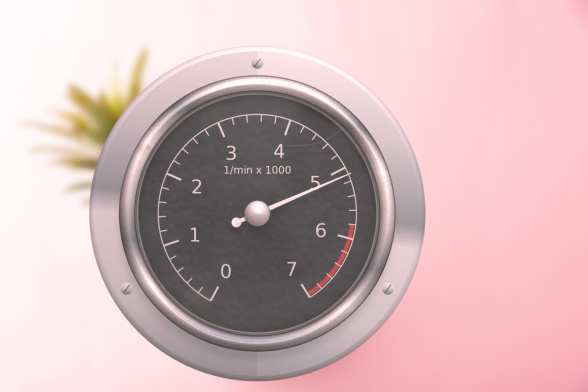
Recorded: 5100; rpm
